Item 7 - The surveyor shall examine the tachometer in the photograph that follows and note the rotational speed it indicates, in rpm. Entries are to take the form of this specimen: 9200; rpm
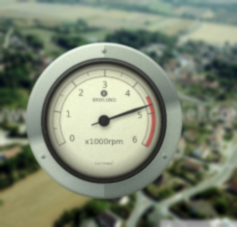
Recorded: 4750; rpm
